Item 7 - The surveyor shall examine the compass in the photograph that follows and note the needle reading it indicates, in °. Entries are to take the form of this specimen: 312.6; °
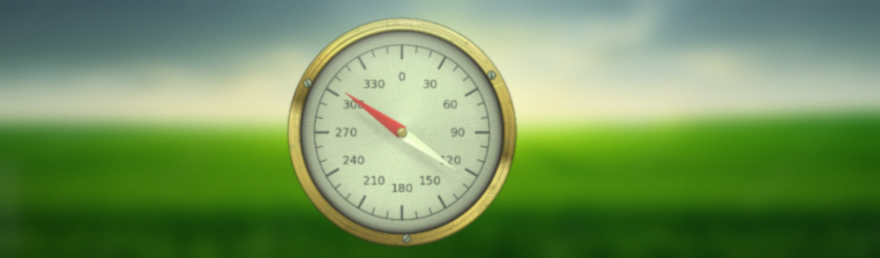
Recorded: 305; °
